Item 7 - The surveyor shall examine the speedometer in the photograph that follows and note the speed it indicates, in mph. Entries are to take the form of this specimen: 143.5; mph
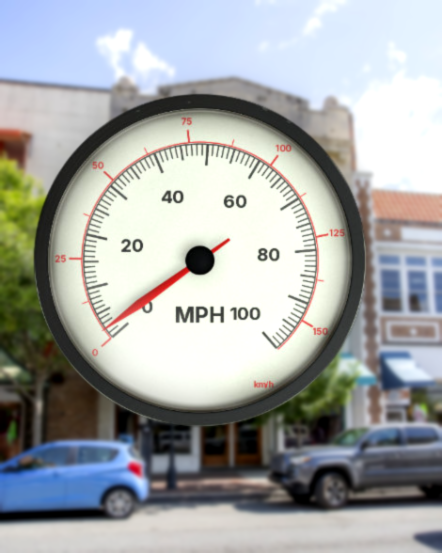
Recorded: 2; mph
